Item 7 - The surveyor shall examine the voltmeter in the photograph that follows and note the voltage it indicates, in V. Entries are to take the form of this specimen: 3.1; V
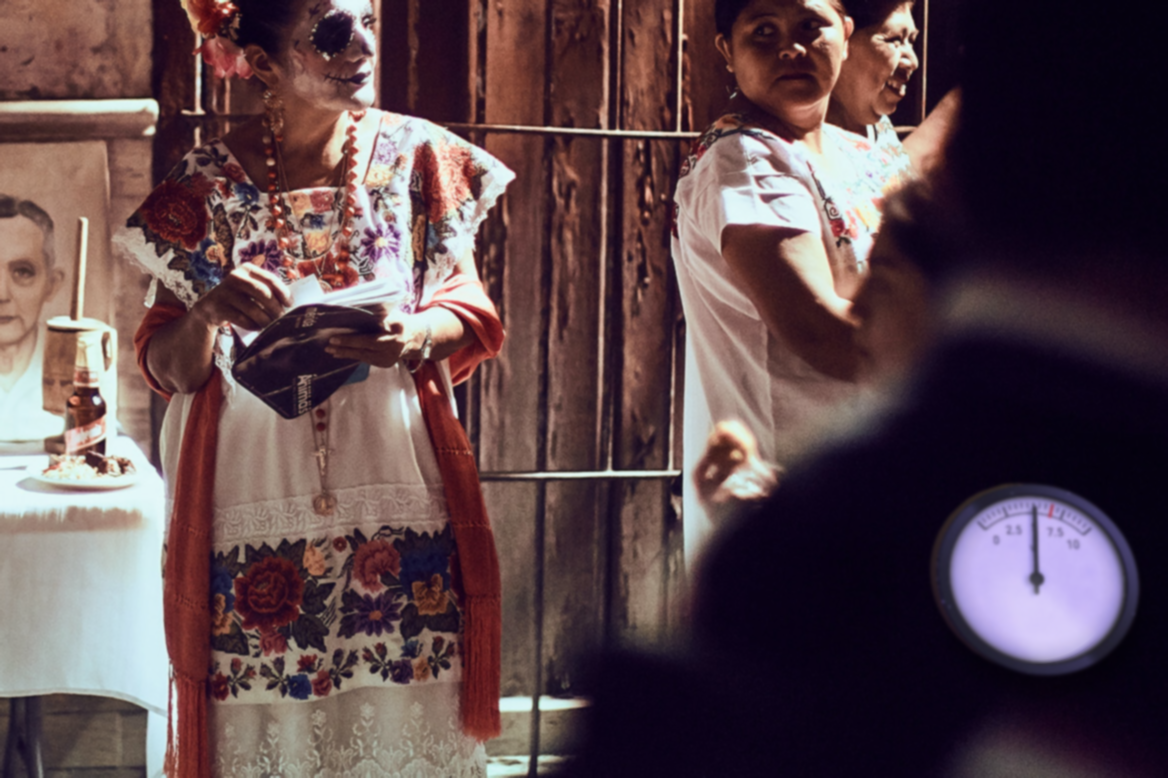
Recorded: 5; V
